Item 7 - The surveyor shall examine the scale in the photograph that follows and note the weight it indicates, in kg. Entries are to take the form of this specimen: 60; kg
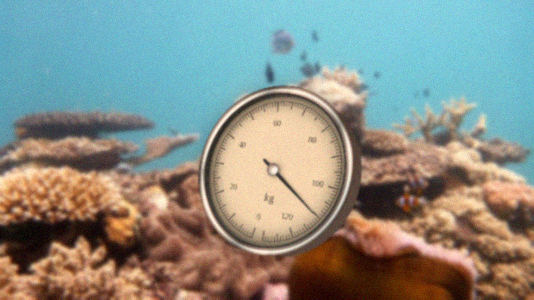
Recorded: 110; kg
